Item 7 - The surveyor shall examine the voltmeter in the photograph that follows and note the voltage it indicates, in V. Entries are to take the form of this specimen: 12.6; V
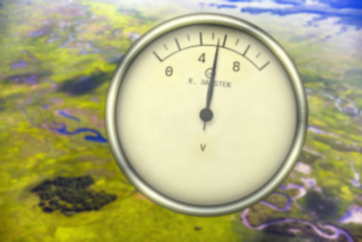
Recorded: 5.5; V
